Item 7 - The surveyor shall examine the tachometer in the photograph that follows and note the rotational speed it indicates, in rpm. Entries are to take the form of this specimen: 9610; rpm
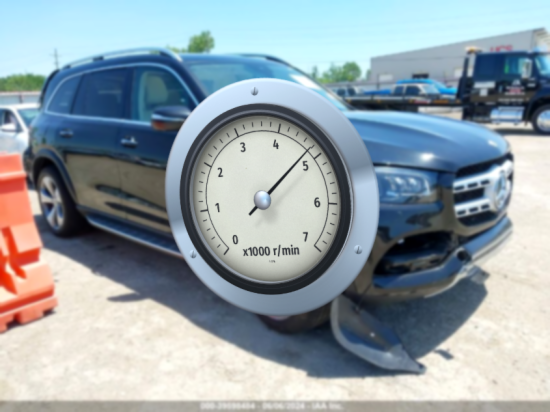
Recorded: 4800; rpm
